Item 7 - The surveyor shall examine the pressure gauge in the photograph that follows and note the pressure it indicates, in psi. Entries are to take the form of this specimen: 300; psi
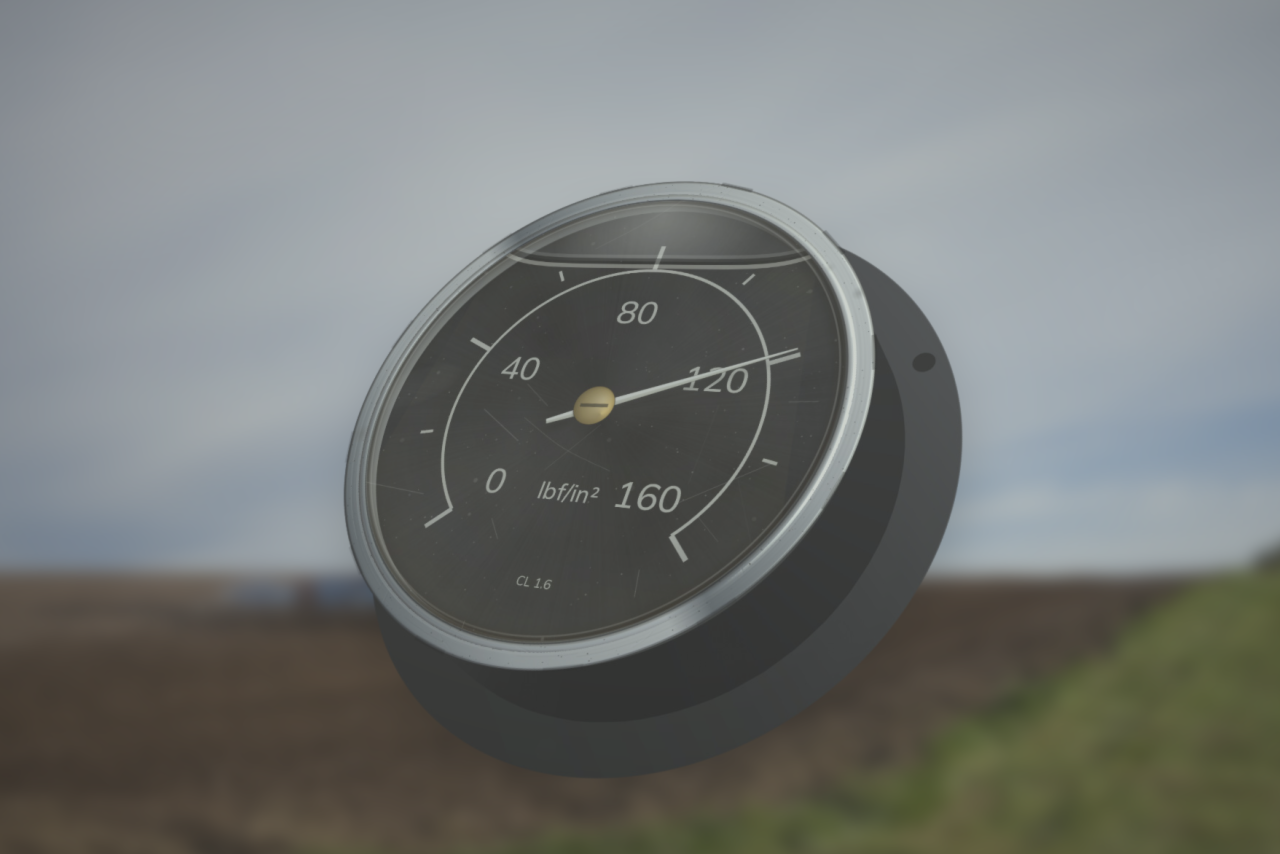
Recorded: 120; psi
